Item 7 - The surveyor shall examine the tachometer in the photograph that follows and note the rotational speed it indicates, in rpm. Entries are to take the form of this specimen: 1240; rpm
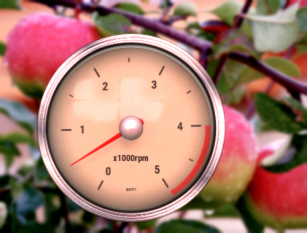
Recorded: 500; rpm
